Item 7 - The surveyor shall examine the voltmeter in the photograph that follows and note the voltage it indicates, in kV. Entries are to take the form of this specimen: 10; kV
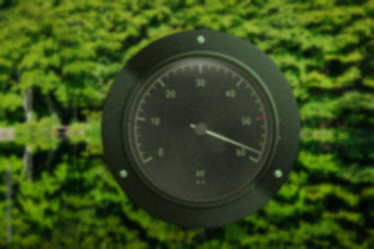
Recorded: 58; kV
